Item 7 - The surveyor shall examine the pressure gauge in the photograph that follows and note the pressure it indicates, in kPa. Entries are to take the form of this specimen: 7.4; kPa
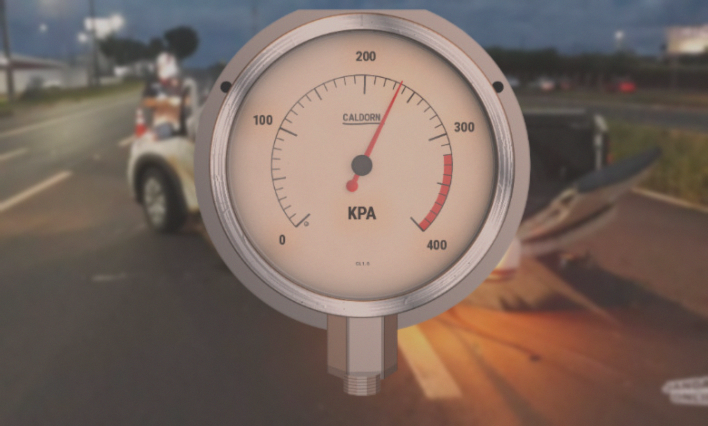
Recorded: 235; kPa
